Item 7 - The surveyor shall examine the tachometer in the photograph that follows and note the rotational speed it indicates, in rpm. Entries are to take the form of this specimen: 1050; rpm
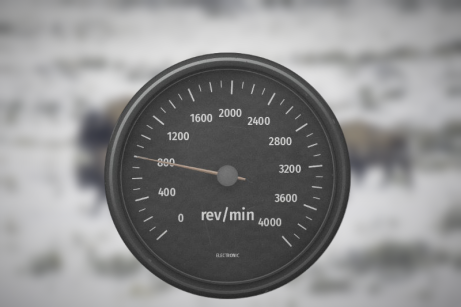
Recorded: 800; rpm
